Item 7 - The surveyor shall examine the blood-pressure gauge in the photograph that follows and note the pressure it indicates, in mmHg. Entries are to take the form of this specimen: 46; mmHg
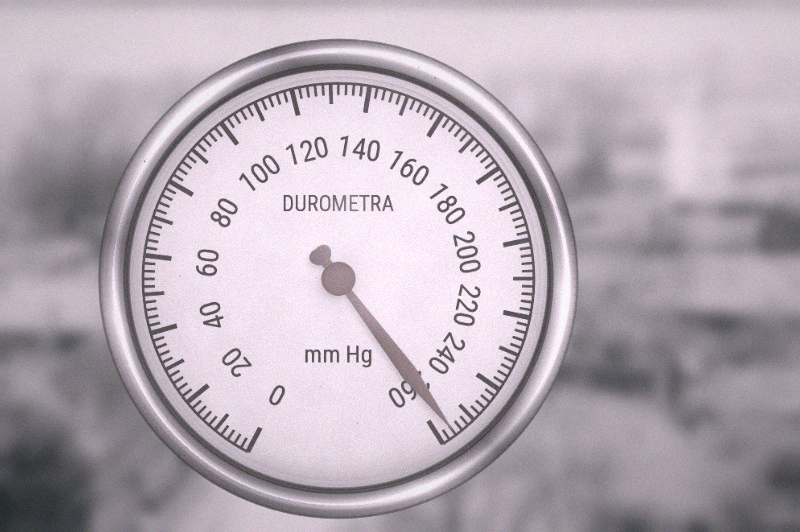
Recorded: 256; mmHg
